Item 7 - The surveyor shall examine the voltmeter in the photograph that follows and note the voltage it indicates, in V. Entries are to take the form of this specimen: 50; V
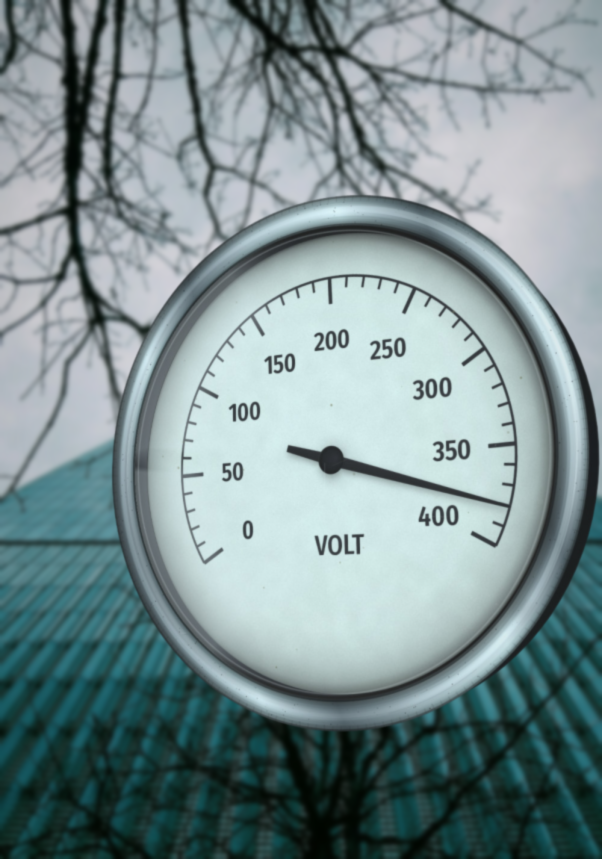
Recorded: 380; V
